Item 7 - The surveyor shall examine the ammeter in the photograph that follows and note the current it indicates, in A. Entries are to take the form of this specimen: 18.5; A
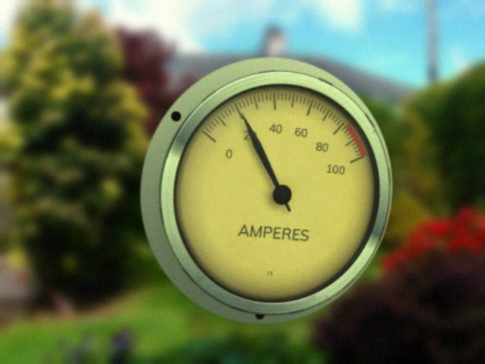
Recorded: 20; A
